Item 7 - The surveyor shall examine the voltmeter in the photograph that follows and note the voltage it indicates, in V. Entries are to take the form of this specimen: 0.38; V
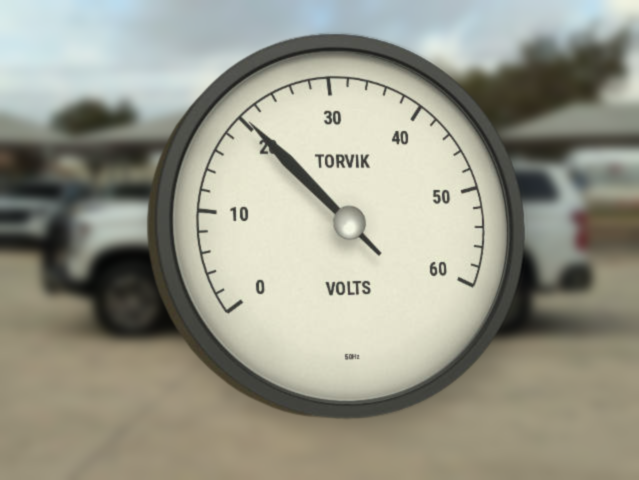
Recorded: 20; V
